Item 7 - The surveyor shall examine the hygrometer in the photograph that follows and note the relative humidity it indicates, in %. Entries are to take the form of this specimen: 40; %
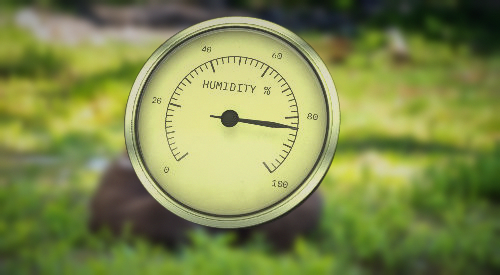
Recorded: 84; %
